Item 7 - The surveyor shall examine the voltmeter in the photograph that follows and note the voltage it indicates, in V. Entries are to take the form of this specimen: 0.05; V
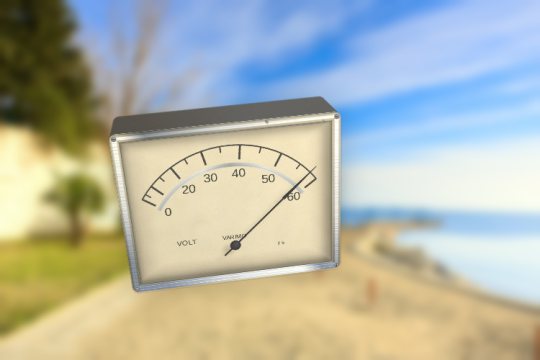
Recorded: 57.5; V
